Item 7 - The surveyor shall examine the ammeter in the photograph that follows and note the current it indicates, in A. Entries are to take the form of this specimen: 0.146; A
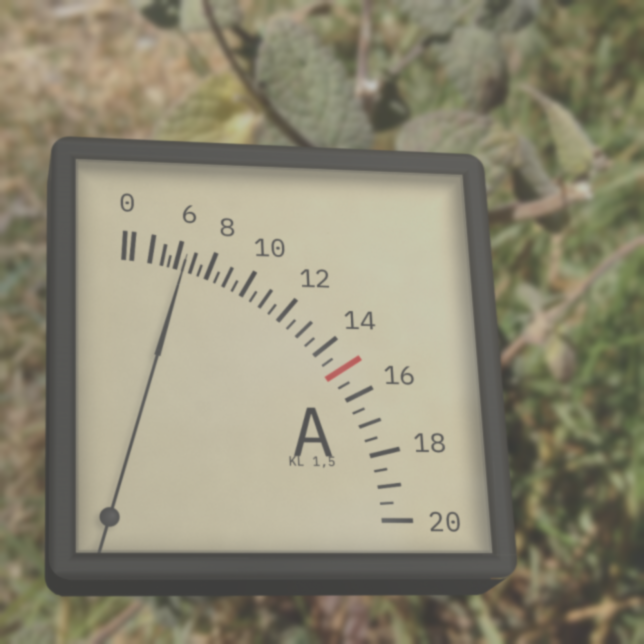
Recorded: 6.5; A
